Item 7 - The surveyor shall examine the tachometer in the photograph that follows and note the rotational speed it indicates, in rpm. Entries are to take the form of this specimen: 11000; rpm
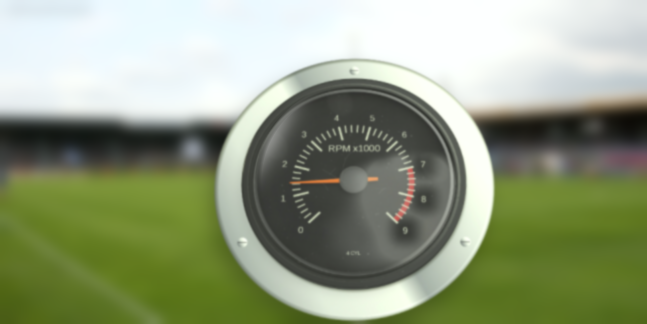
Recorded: 1400; rpm
